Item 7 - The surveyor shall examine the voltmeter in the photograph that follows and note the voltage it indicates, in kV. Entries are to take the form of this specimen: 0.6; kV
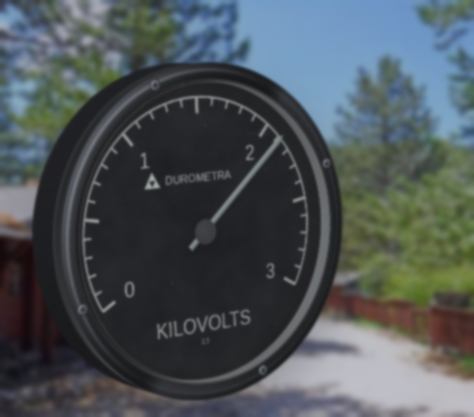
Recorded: 2.1; kV
